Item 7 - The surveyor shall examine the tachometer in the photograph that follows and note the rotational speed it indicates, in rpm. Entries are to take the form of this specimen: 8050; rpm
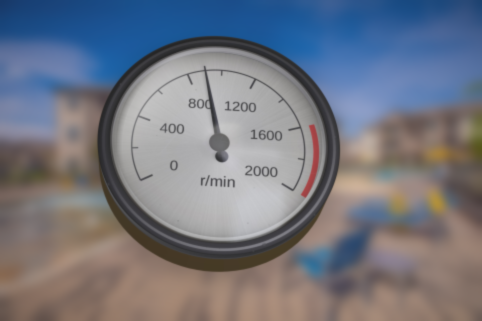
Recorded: 900; rpm
